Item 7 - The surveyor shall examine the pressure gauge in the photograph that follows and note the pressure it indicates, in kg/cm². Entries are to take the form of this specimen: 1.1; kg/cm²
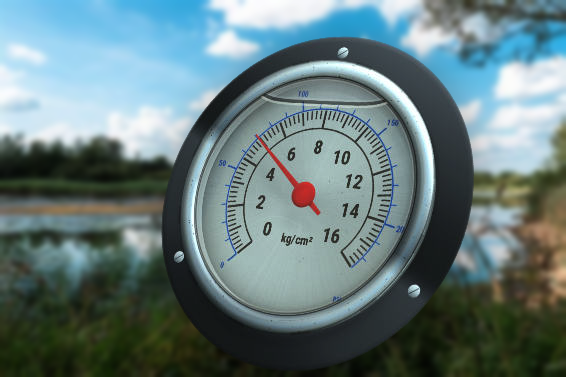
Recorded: 5; kg/cm²
